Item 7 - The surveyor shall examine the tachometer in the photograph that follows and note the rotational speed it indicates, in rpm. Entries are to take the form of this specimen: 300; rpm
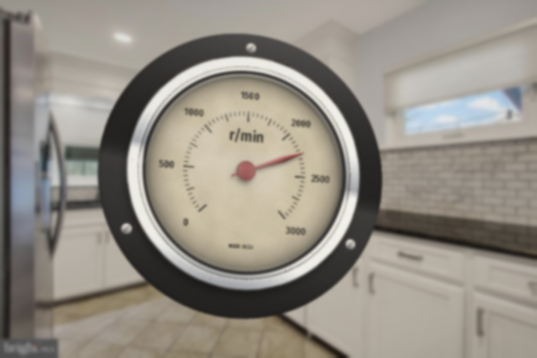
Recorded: 2250; rpm
